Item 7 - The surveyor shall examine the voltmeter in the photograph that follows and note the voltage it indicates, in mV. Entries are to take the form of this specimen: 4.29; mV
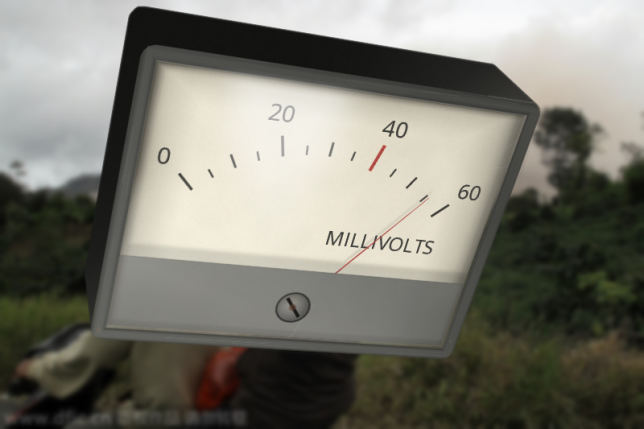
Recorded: 55; mV
